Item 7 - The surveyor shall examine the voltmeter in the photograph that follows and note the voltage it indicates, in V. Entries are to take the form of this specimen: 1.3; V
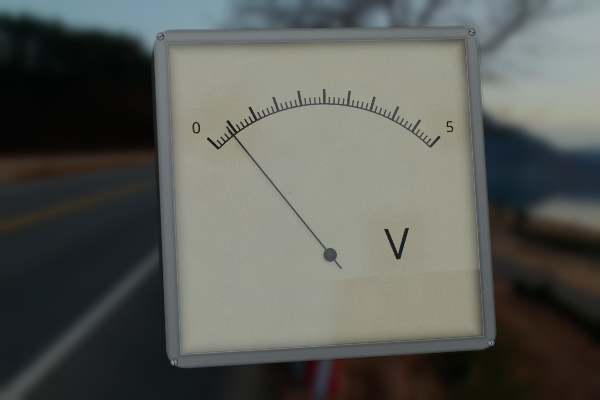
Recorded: 0.4; V
